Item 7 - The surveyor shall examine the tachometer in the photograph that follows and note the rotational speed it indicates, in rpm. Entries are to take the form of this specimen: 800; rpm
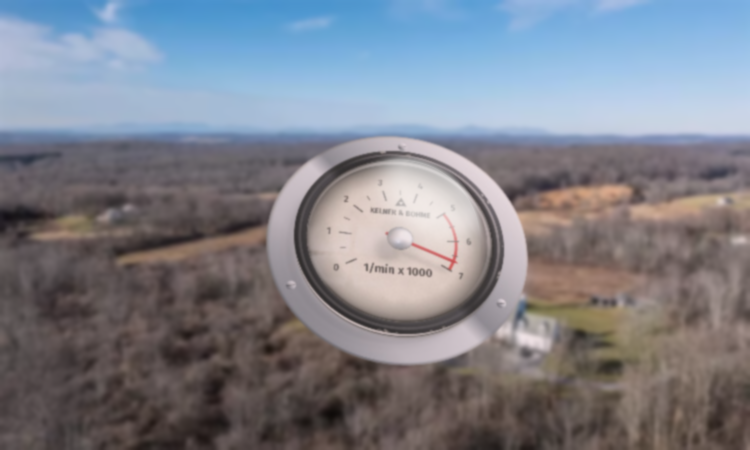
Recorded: 6750; rpm
